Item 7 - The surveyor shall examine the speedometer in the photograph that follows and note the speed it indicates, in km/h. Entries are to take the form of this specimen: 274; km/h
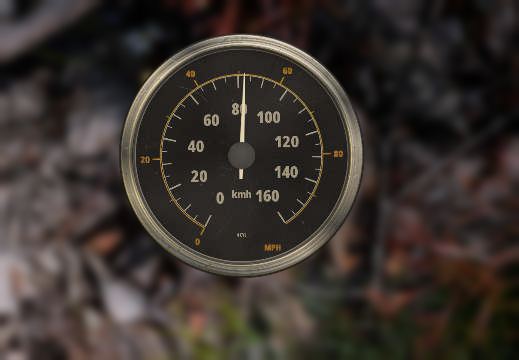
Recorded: 82.5; km/h
